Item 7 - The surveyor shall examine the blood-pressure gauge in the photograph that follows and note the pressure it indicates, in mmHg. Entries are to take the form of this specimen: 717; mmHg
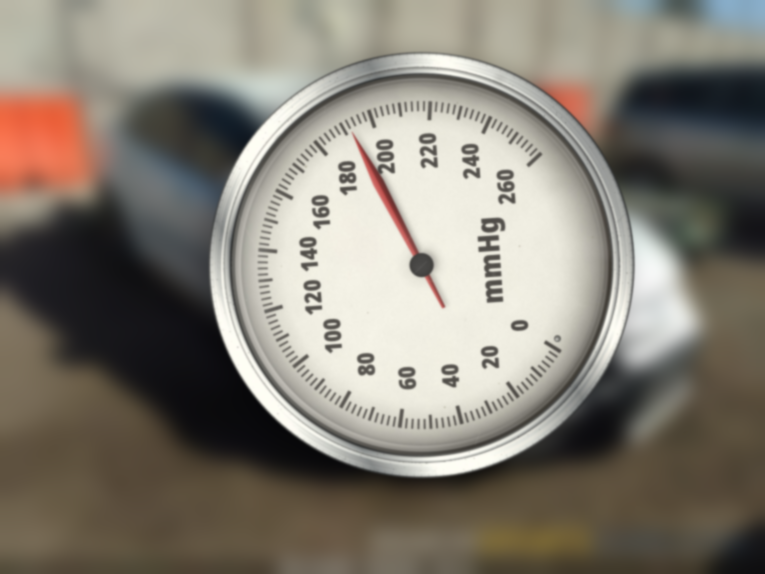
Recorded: 192; mmHg
